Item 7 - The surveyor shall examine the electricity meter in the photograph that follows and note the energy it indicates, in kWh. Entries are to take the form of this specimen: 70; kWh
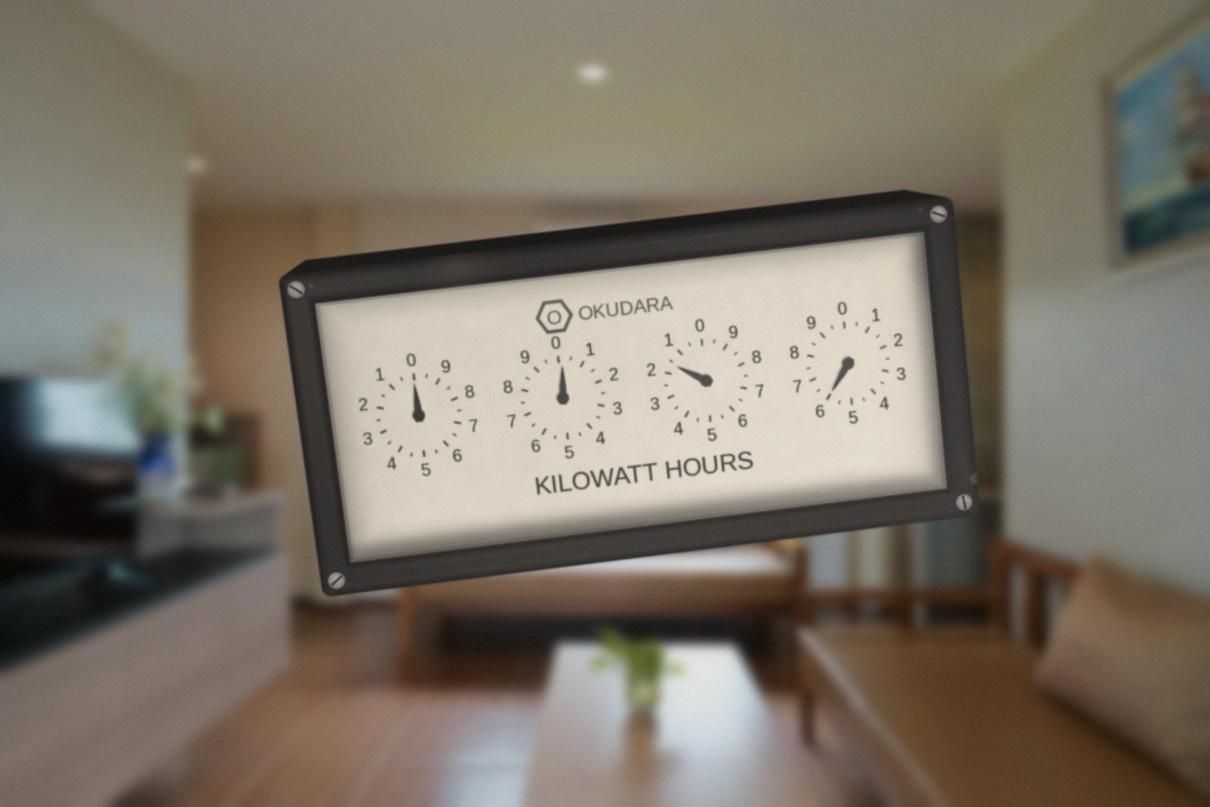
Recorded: 16; kWh
